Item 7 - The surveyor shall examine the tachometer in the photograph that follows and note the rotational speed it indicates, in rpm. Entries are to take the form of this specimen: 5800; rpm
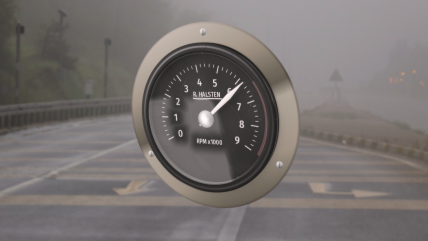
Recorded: 6200; rpm
